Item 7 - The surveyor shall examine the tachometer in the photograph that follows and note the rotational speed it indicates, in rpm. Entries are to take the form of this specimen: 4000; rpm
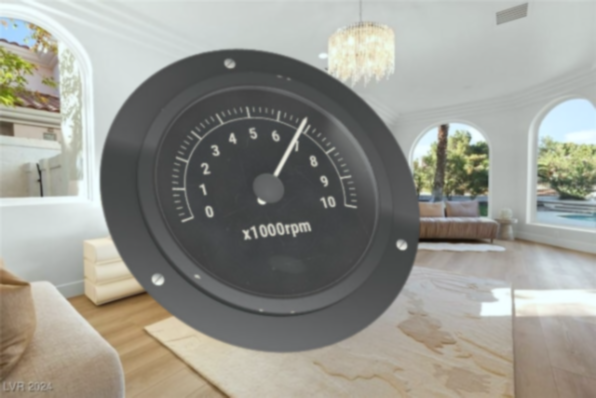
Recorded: 6800; rpm
